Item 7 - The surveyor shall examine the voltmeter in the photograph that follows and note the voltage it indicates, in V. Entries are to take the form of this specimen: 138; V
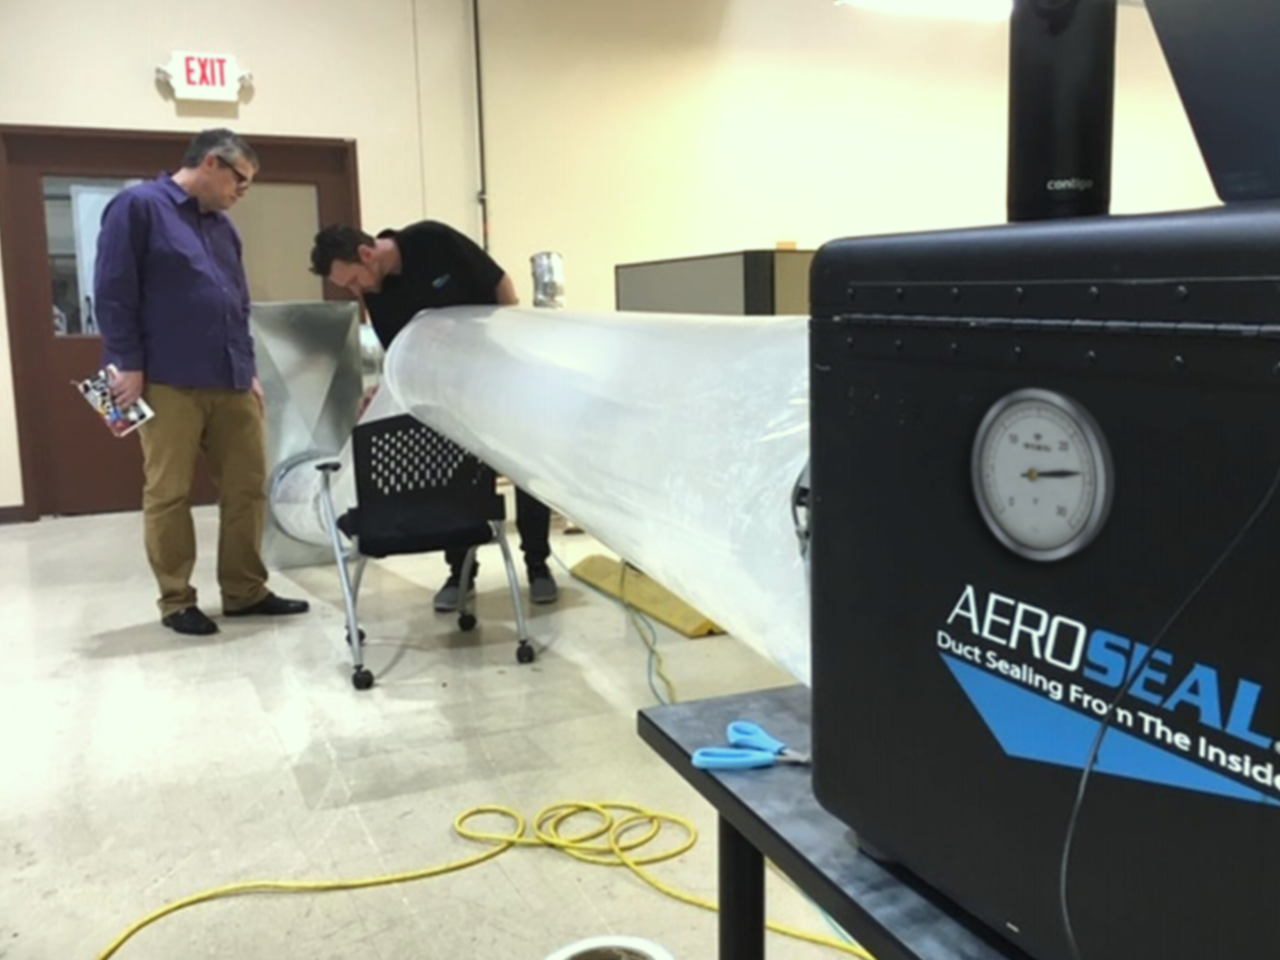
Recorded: 24; V
